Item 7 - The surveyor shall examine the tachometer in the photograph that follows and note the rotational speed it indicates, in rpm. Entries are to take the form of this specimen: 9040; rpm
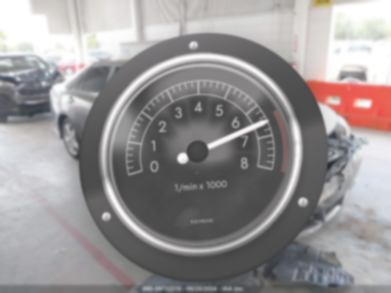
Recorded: 6600; rpm
